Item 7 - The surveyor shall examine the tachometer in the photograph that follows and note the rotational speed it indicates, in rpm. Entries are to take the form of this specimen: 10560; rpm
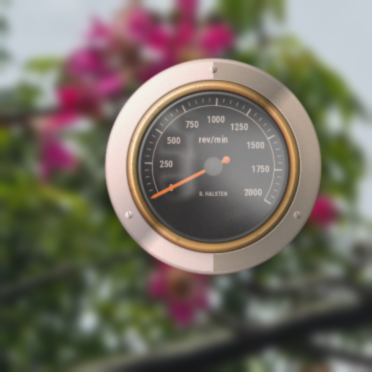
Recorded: 0; rpm
